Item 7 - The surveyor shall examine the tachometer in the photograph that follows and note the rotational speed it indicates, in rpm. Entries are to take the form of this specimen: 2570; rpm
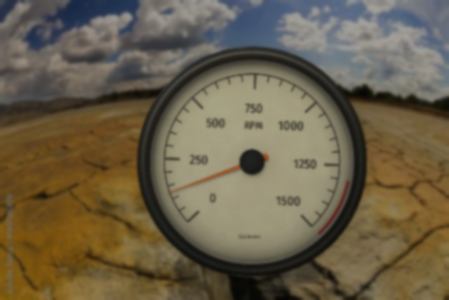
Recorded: 125; rpm
